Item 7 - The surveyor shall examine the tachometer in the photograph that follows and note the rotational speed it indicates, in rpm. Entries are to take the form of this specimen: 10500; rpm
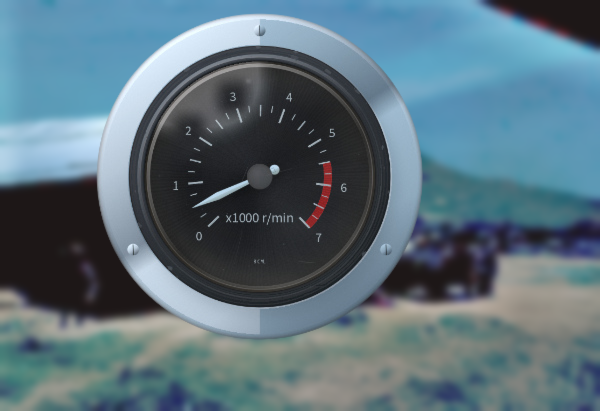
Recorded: 500; rpm
